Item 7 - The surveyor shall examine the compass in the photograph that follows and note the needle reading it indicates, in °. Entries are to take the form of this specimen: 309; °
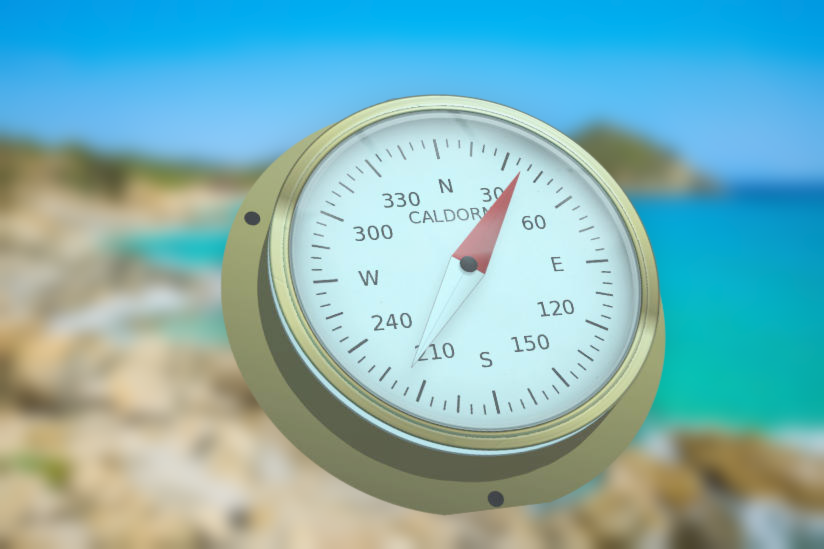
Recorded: 37.5; °
